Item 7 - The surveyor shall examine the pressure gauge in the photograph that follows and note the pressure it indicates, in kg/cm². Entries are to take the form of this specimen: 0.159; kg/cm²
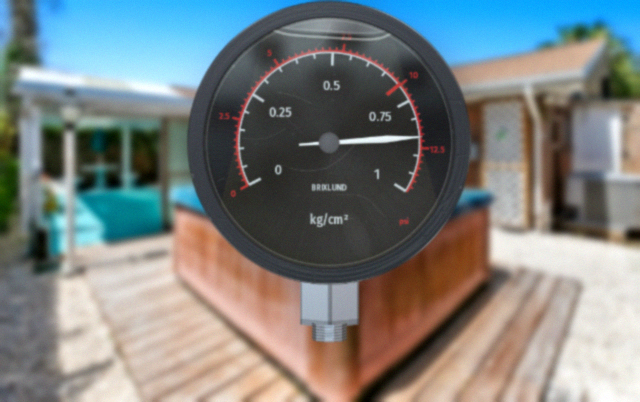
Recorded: 0.85; kg/cm²
